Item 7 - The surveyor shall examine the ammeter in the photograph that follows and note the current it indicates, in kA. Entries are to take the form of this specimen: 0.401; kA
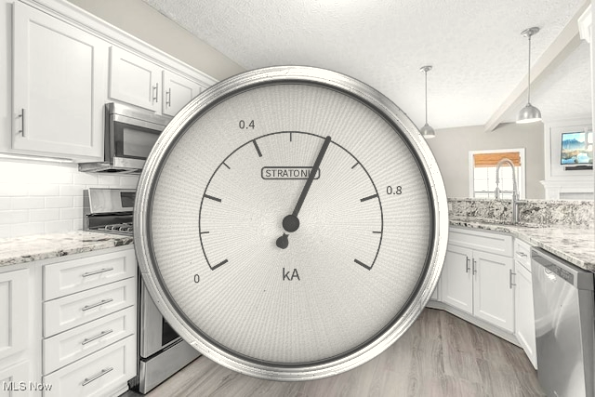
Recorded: 0.6; kA
